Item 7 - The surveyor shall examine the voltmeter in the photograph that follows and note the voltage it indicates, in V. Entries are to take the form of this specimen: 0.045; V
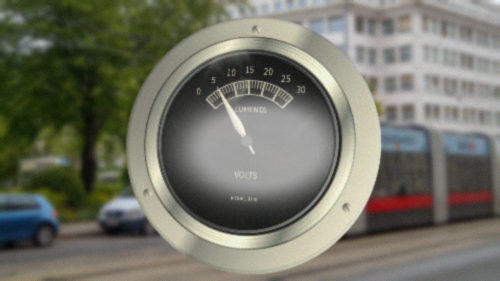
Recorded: 5; V
